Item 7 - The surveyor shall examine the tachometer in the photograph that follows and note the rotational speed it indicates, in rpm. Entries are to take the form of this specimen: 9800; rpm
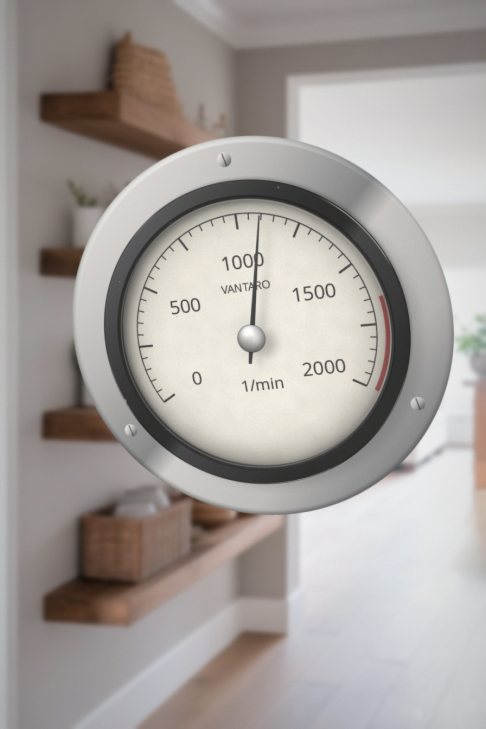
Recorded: 1100; rpm
